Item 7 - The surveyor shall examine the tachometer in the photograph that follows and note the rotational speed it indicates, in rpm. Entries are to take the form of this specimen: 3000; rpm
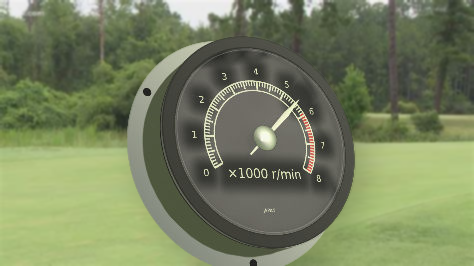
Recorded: 5500; rpm
